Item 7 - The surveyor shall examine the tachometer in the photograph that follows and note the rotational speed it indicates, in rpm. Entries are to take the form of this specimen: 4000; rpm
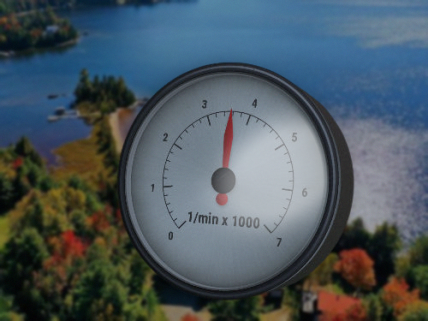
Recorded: 3600; rpm
